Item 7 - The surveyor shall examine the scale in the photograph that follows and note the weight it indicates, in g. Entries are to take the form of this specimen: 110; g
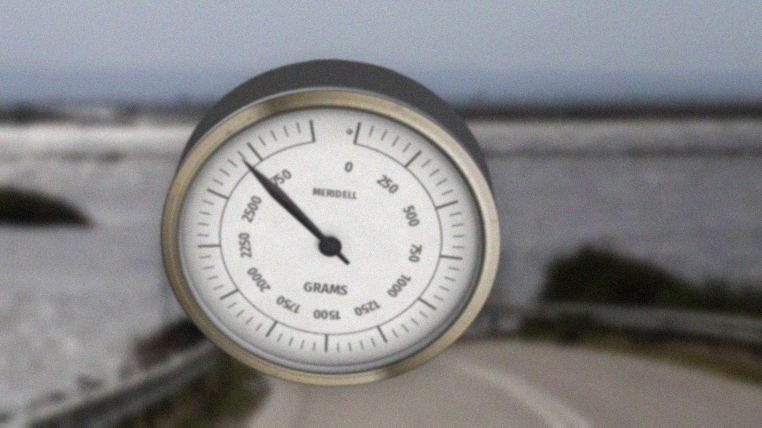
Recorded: 2700; g
